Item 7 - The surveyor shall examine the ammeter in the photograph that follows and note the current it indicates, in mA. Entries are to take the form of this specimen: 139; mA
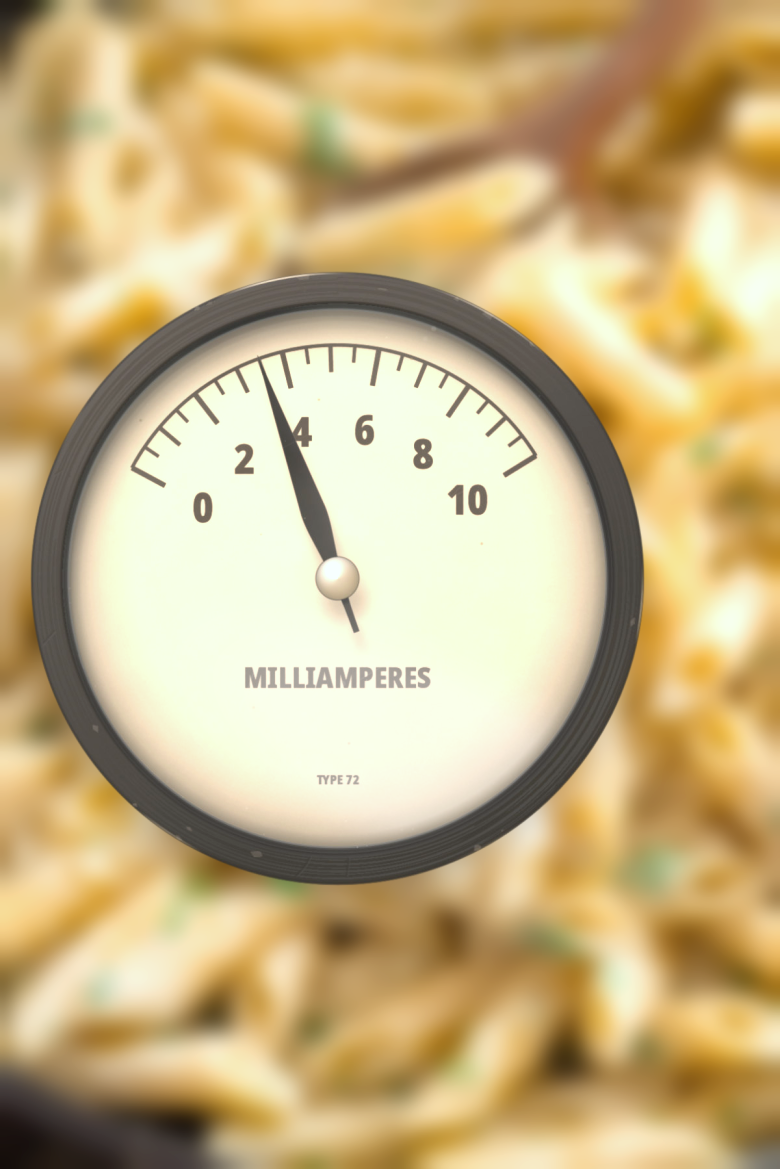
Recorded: 3.5; mA
